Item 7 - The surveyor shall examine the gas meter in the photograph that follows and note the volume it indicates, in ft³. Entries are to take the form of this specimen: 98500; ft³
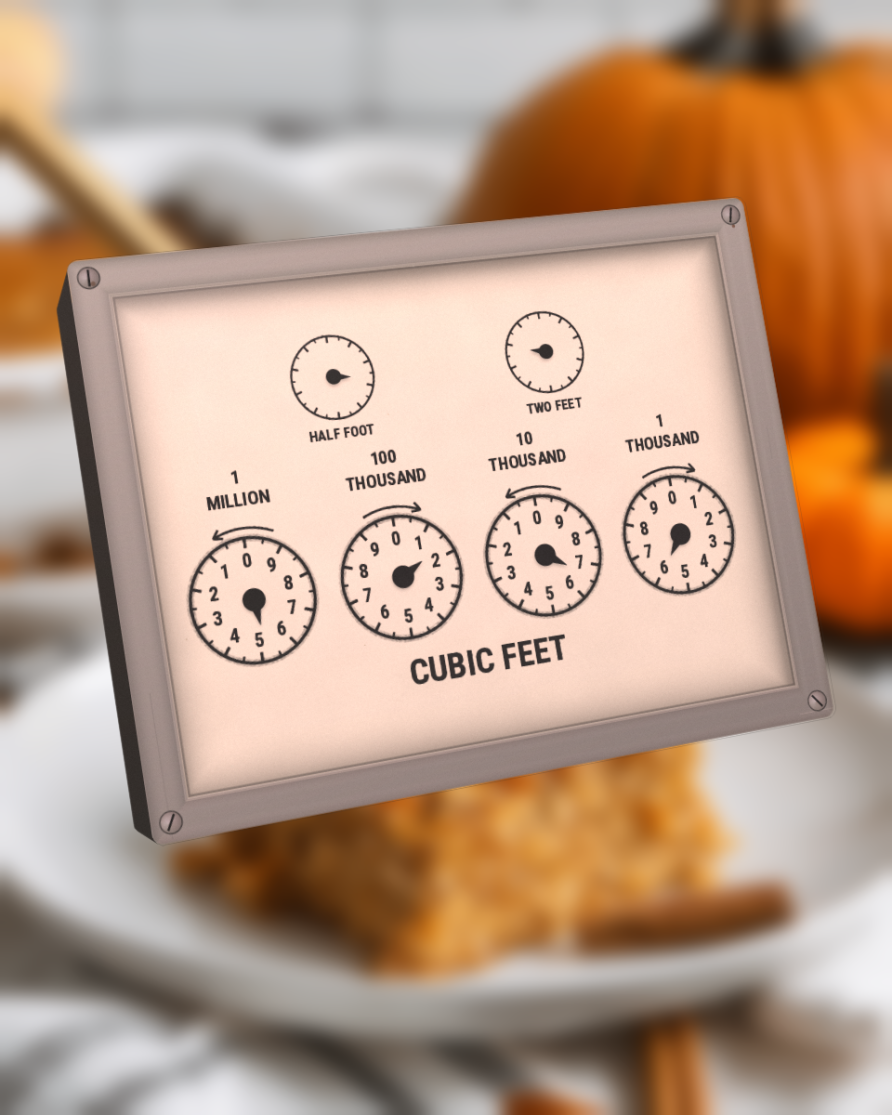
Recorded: 516600; ft³
